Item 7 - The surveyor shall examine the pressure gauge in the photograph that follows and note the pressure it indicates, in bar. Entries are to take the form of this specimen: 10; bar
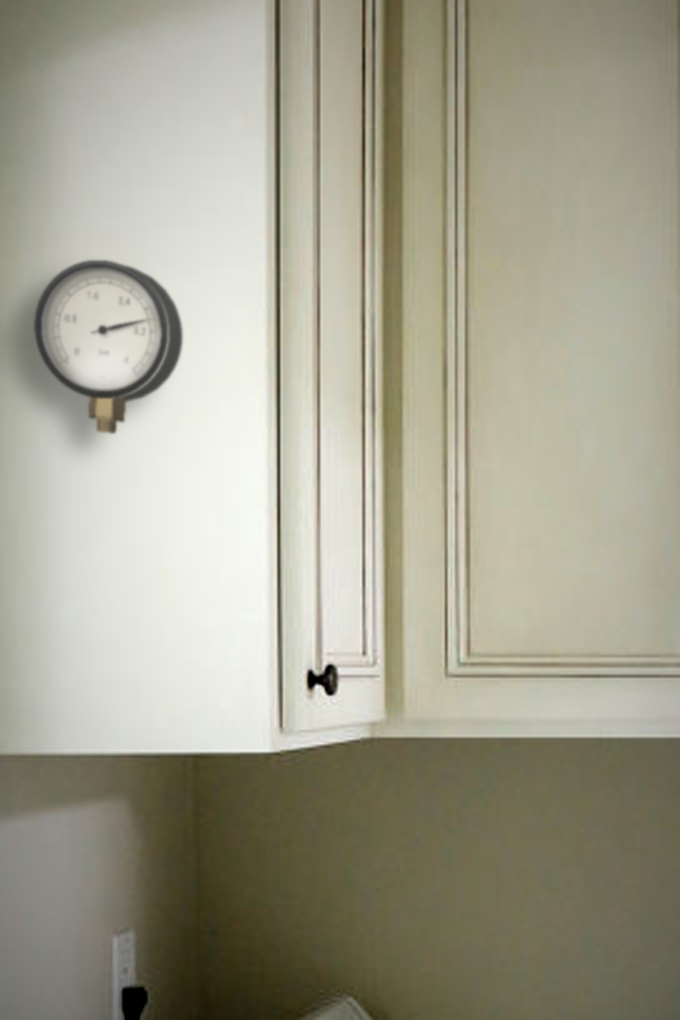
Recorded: 3; bar
